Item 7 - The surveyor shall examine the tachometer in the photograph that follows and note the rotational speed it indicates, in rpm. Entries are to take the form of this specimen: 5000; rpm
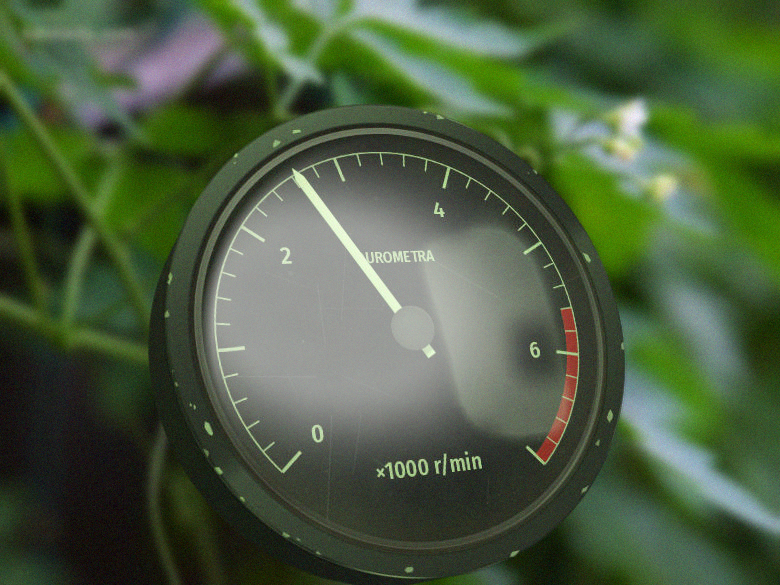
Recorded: 2600; rpm
